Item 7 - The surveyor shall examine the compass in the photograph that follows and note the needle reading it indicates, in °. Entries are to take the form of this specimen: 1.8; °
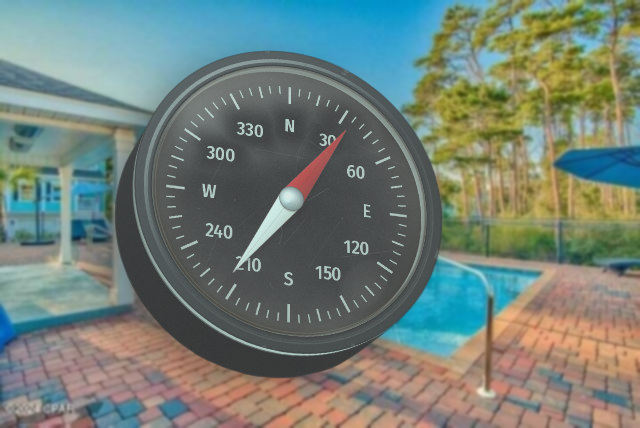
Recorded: 35; °
